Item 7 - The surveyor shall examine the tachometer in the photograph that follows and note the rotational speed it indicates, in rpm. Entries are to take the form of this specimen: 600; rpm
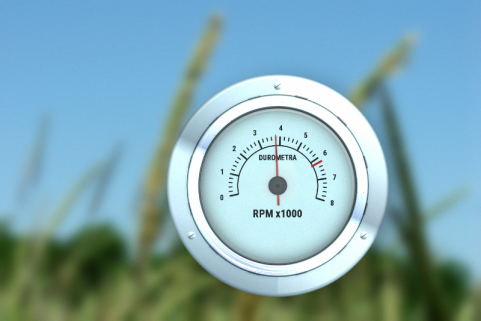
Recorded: 3800; rpm
